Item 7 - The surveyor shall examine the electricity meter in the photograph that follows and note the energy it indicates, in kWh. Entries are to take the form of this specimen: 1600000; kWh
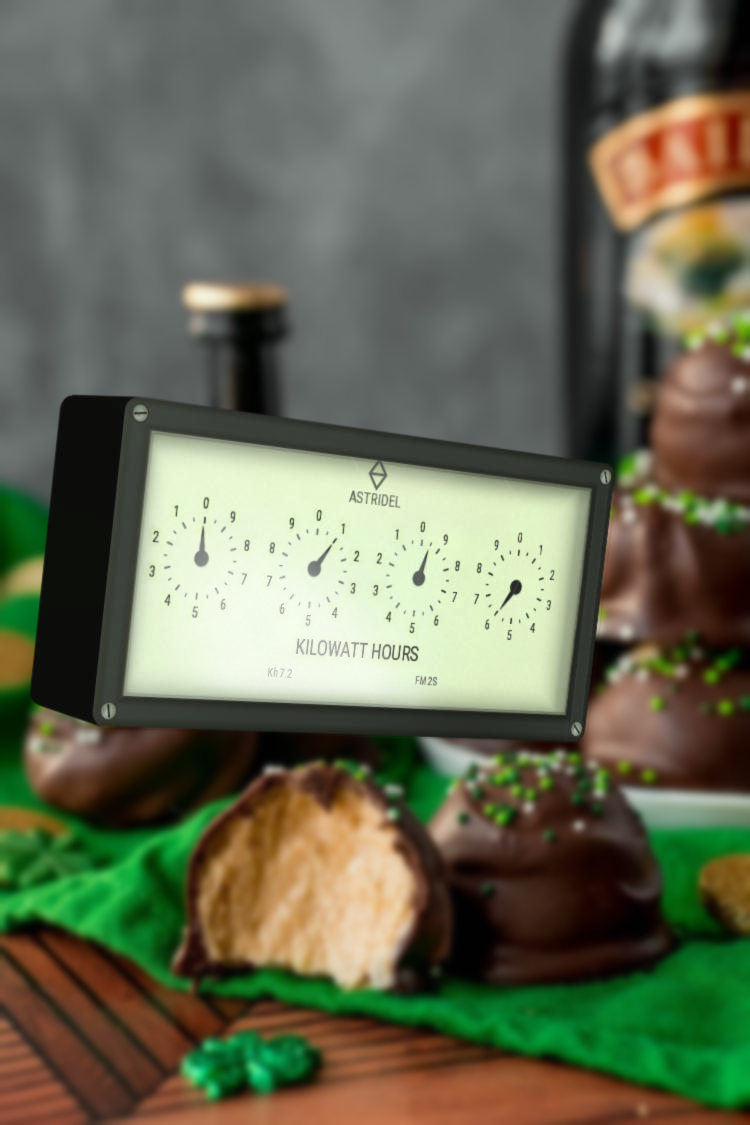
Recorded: 96; kWh
